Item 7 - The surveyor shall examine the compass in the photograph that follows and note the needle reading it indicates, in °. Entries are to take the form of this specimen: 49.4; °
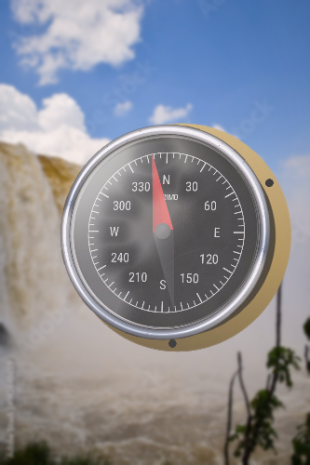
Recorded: 350; °
